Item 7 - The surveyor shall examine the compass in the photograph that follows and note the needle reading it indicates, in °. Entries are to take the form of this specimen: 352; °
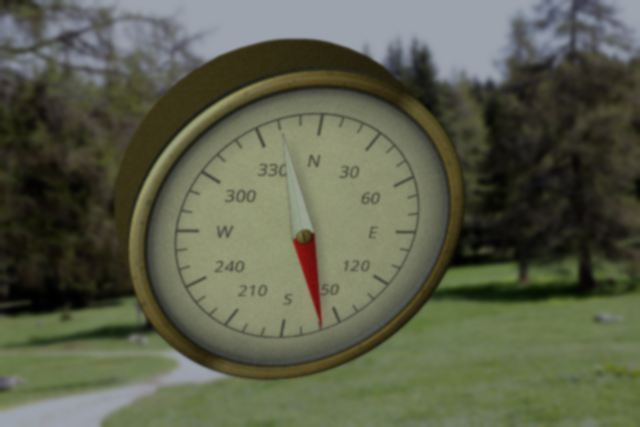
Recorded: 160; °
